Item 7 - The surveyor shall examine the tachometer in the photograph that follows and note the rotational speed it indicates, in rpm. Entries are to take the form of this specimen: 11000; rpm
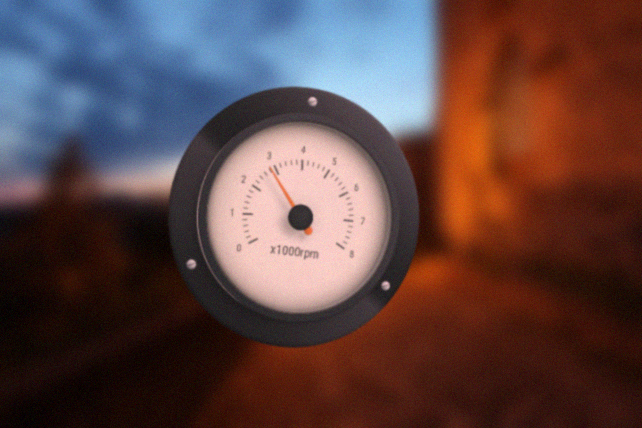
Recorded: 2800; rpm
